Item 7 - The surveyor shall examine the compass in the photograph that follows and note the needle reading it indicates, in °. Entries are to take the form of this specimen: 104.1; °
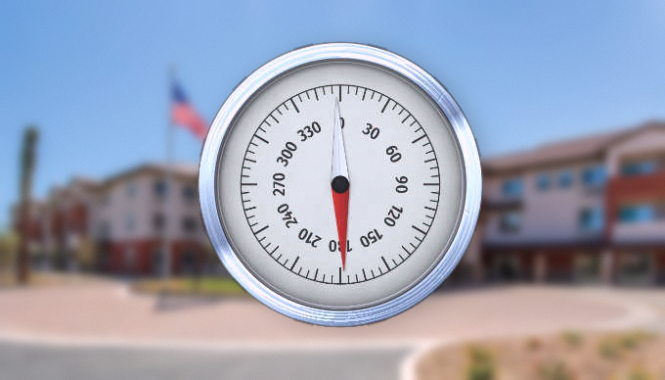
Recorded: 177.5; °
